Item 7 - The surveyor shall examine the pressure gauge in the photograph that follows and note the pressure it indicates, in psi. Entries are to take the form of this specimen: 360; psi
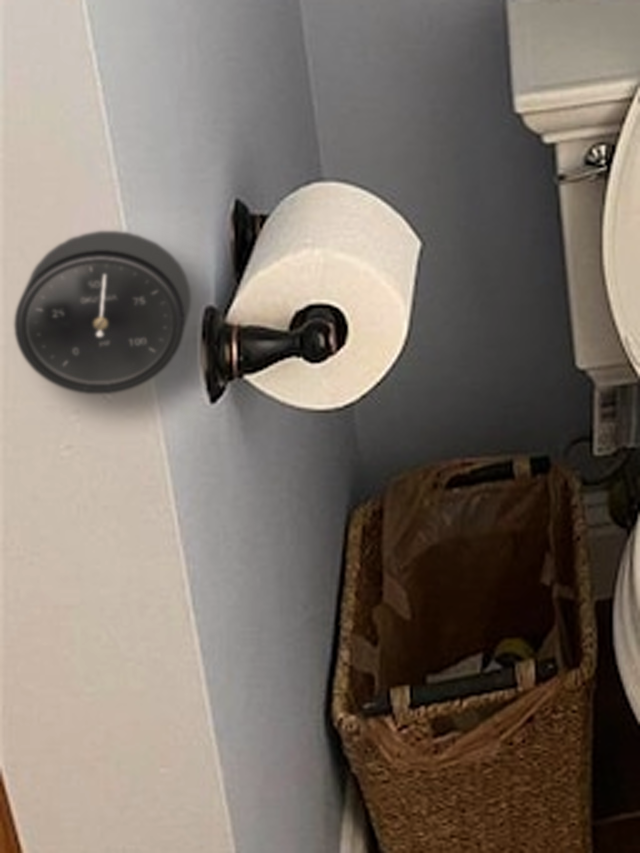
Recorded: 55; psi
